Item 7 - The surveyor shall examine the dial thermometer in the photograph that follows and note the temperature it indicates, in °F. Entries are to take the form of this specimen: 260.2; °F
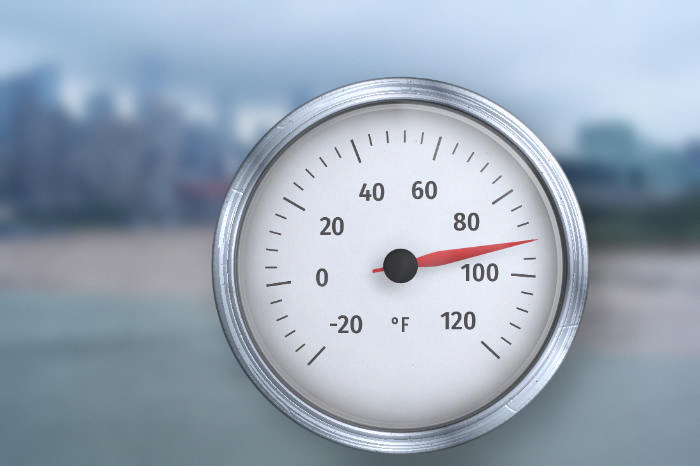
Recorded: 92; °F
